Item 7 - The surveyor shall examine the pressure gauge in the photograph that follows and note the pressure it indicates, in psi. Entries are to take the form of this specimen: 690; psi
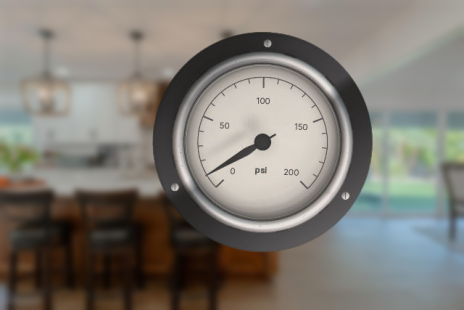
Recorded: 10; psi
